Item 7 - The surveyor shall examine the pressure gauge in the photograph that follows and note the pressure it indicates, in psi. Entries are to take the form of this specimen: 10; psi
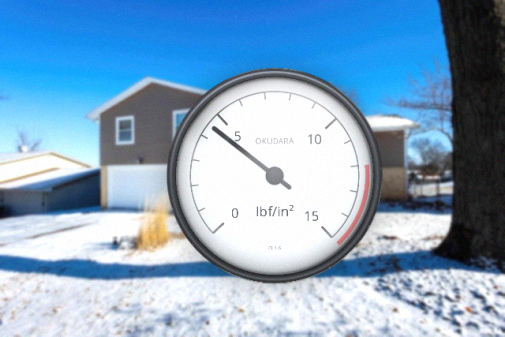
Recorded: 4.5; psi
